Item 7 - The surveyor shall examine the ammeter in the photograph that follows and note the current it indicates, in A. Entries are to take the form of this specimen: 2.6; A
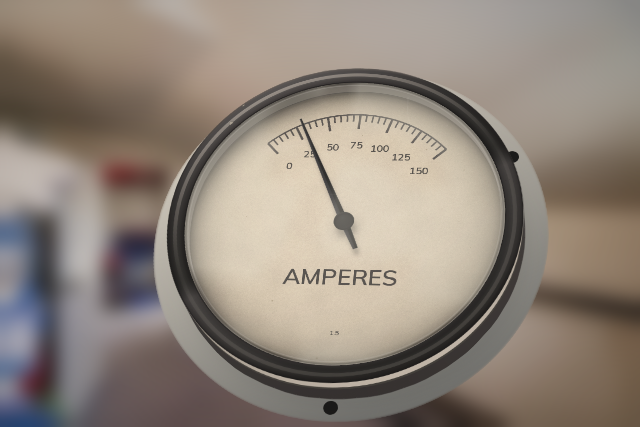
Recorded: 30; A
